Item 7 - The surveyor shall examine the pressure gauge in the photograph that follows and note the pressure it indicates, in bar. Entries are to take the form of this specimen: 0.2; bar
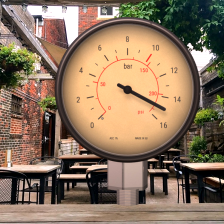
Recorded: 15; bar
